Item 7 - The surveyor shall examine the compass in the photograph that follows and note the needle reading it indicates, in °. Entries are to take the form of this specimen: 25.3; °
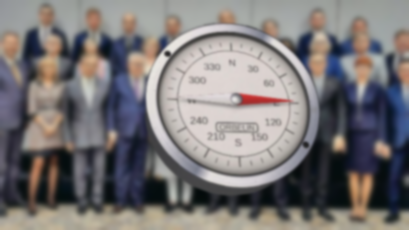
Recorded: 90; °
